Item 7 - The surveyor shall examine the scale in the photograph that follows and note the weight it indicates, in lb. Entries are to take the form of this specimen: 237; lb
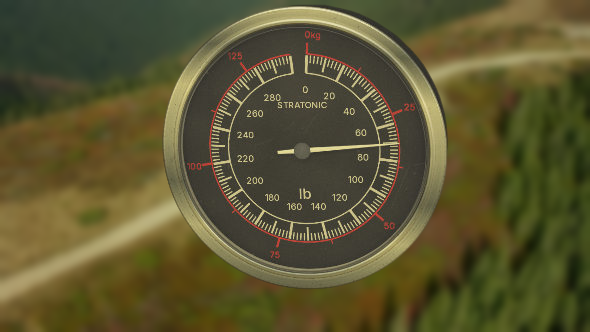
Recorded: 70; lb
